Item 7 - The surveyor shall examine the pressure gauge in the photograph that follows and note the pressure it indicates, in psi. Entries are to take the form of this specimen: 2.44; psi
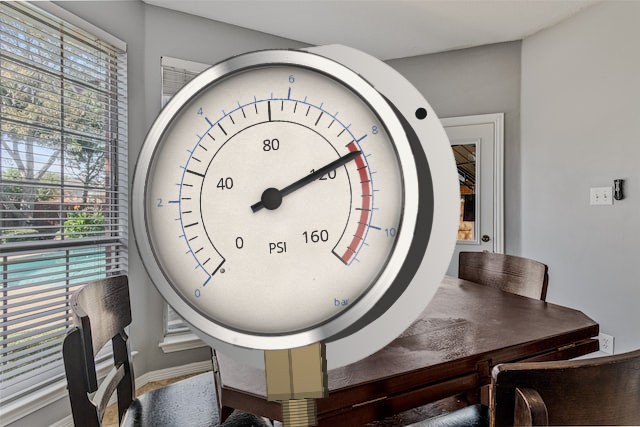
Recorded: 120; psi
